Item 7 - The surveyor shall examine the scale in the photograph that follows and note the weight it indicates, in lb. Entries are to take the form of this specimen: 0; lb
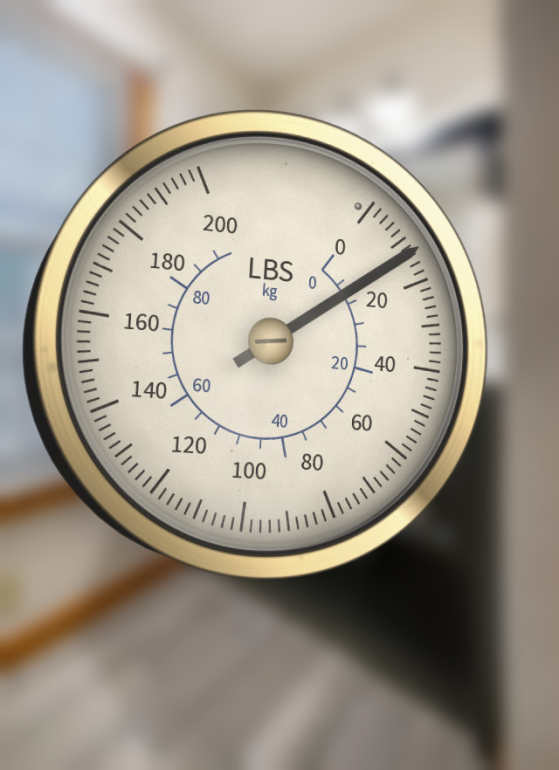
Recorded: 13; lb
